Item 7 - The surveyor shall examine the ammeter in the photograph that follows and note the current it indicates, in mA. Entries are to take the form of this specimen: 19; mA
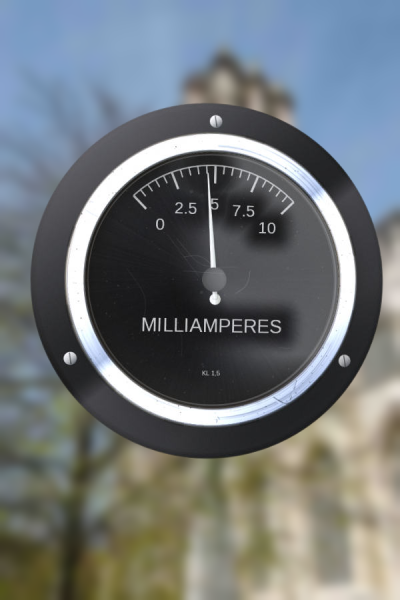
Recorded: 4.5; mA
